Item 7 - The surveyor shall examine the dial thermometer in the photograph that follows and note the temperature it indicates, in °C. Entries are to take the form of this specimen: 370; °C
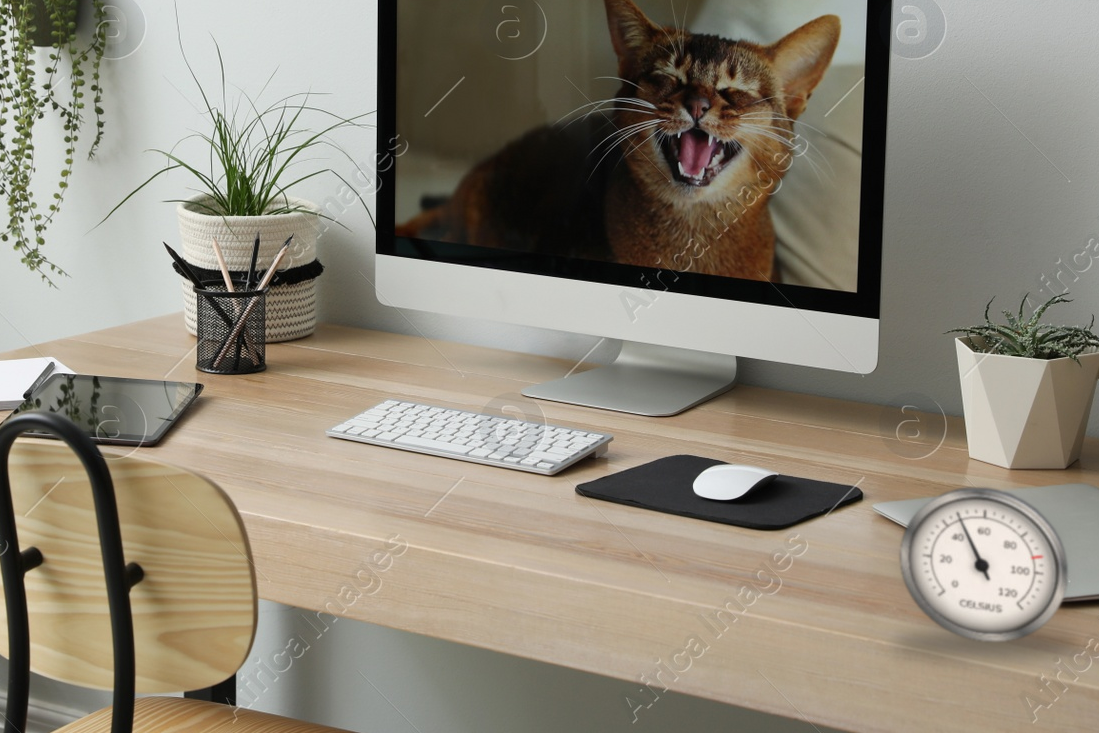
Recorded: 48; °C
